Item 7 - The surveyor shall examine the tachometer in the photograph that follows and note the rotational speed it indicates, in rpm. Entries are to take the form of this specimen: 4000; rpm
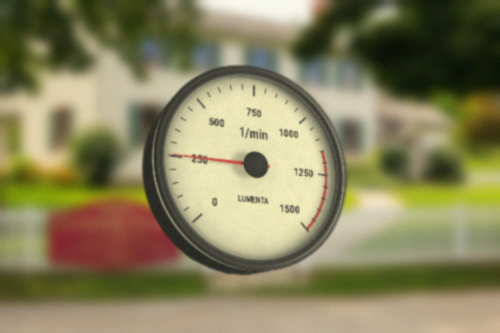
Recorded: 250; rpm
